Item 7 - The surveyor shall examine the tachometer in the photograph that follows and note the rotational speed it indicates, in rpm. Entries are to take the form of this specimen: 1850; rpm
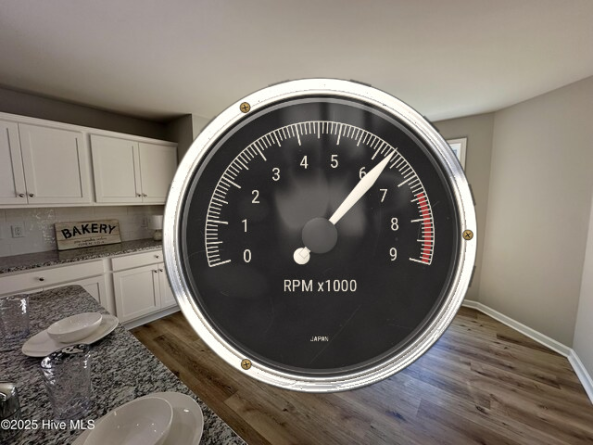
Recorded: 6300; rpm
